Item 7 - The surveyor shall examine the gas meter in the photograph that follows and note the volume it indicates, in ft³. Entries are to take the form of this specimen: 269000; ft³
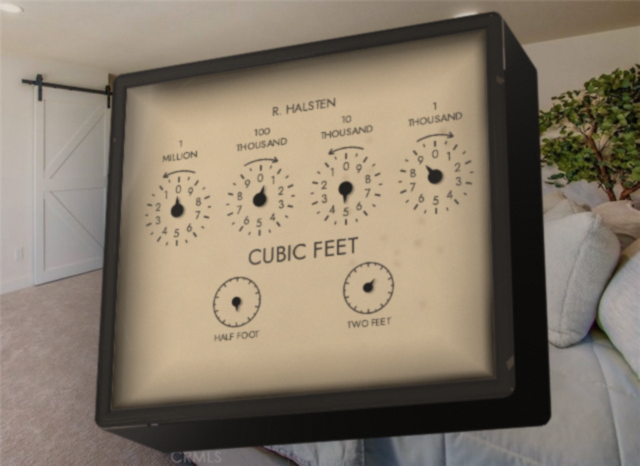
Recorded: 4900; ft³
